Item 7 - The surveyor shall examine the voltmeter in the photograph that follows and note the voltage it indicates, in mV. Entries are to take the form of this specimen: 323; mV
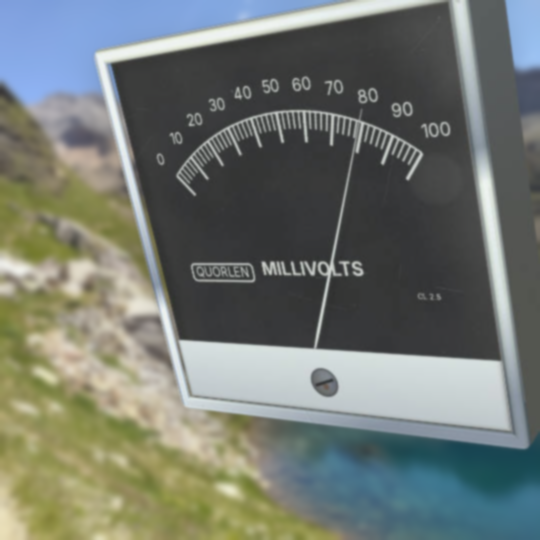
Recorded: 80; mV
